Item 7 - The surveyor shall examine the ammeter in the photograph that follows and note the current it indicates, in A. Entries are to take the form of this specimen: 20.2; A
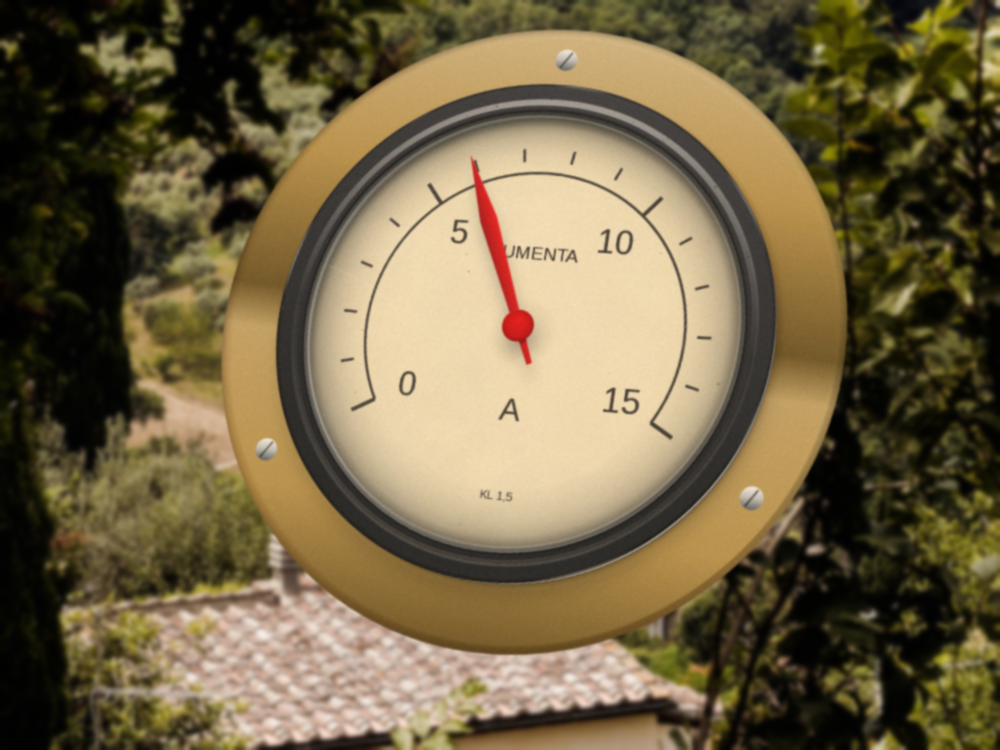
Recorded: 6; A
